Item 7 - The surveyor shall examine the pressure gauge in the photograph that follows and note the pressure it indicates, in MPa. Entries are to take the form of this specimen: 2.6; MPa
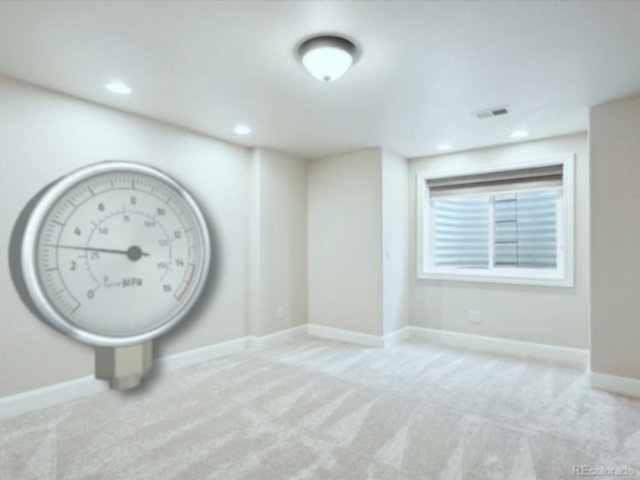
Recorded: 3; MPa
